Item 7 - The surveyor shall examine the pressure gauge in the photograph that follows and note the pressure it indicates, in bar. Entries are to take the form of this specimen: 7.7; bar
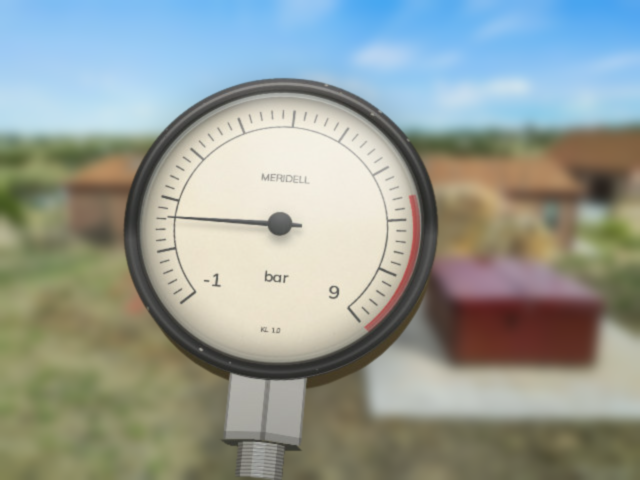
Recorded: 0.6; bar
